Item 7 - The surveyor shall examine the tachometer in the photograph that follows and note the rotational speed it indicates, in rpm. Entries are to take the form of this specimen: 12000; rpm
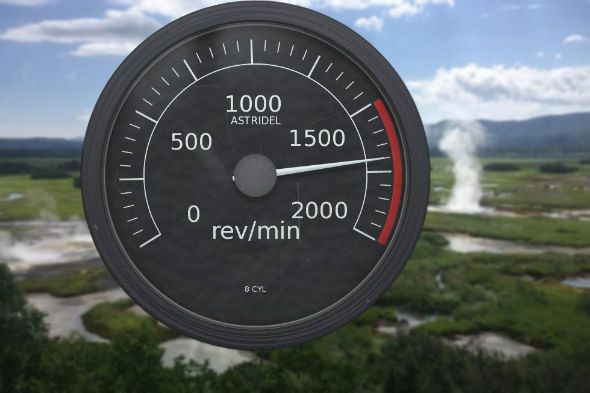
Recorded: 1700; rpm
